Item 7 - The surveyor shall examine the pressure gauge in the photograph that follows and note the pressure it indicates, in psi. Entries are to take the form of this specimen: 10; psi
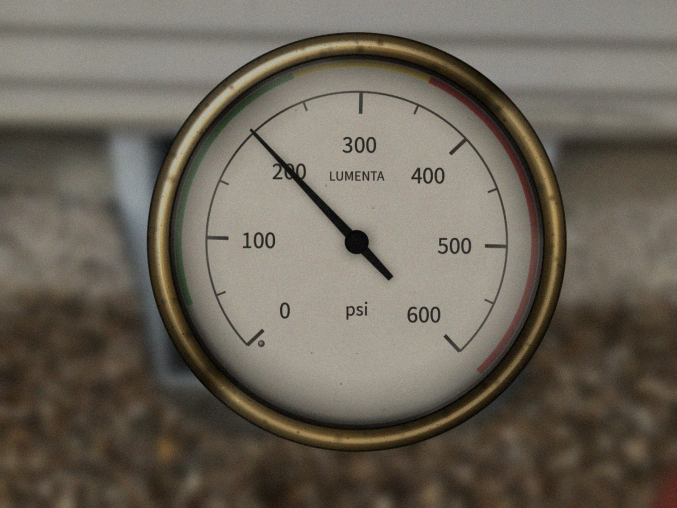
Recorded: 200; psi
